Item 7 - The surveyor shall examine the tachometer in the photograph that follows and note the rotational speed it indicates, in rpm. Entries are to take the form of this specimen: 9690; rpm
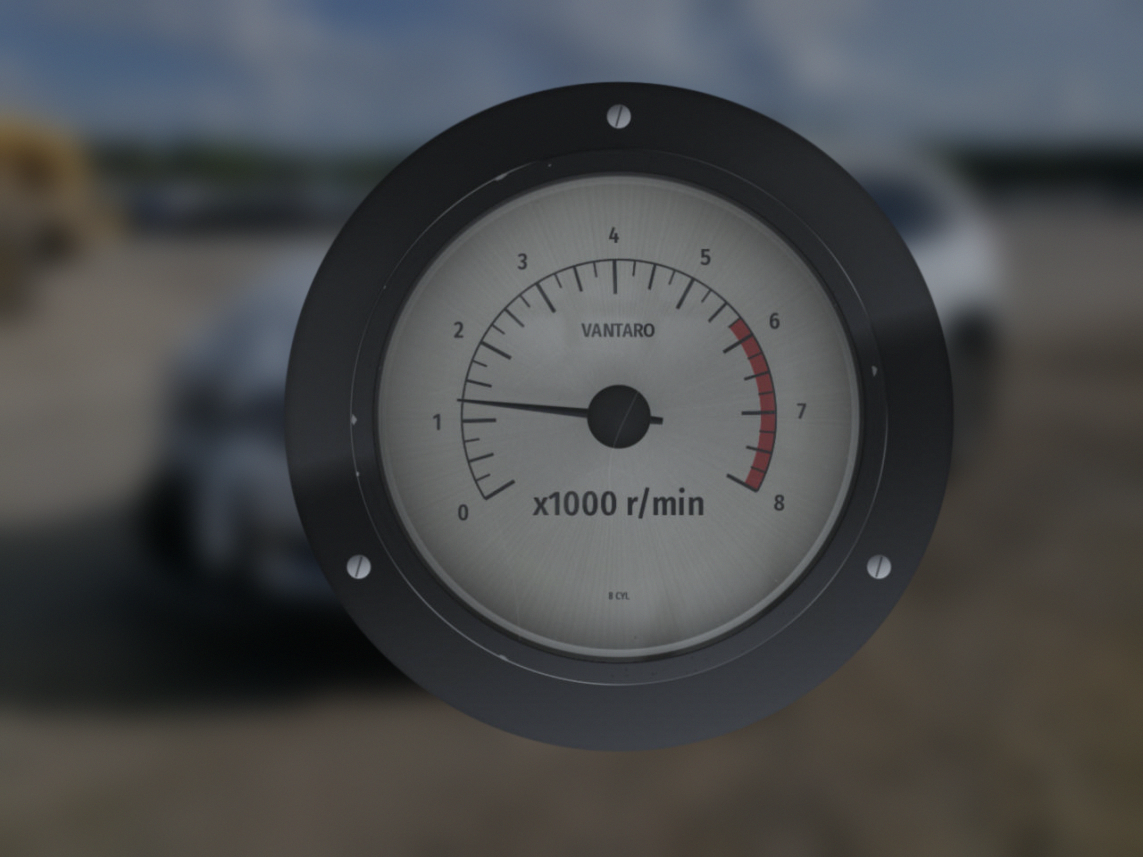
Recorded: 1250; rpm
